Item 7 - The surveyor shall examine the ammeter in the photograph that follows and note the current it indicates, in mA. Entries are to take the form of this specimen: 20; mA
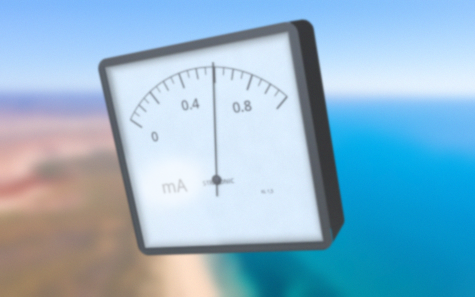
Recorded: 0.6; mA
